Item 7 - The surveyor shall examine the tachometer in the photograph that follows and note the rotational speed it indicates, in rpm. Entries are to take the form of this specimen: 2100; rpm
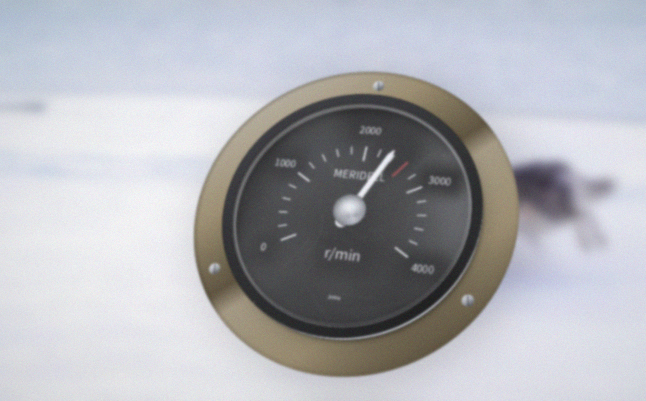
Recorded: 2400; rpm
